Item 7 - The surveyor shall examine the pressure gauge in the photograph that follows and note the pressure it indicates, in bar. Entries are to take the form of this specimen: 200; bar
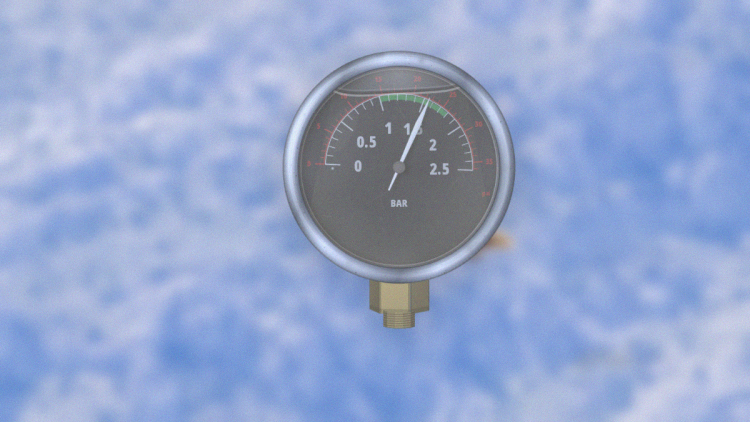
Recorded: 1.55; bar
